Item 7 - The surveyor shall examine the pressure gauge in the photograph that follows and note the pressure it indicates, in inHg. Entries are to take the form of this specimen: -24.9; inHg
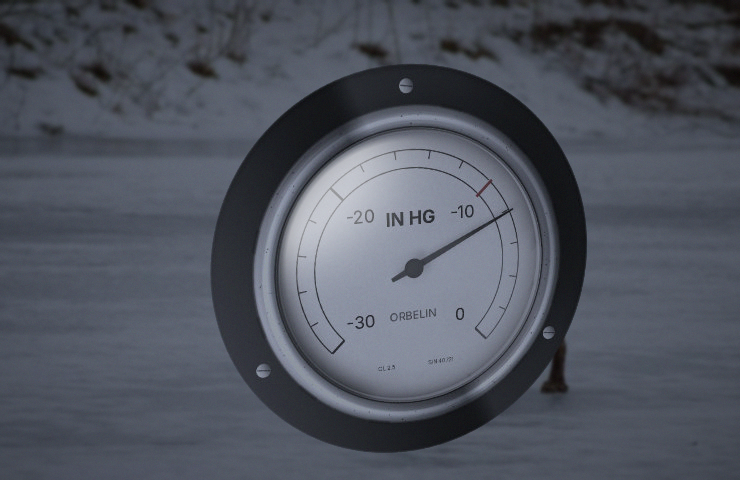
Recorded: -8; inHg
